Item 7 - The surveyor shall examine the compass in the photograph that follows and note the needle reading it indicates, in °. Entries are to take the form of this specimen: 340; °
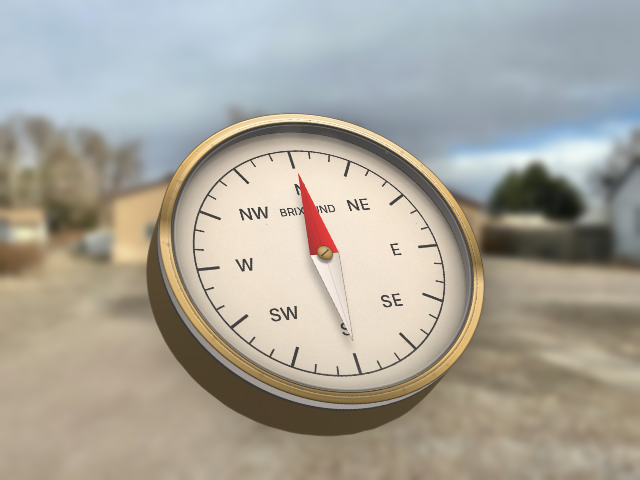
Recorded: 0; °
